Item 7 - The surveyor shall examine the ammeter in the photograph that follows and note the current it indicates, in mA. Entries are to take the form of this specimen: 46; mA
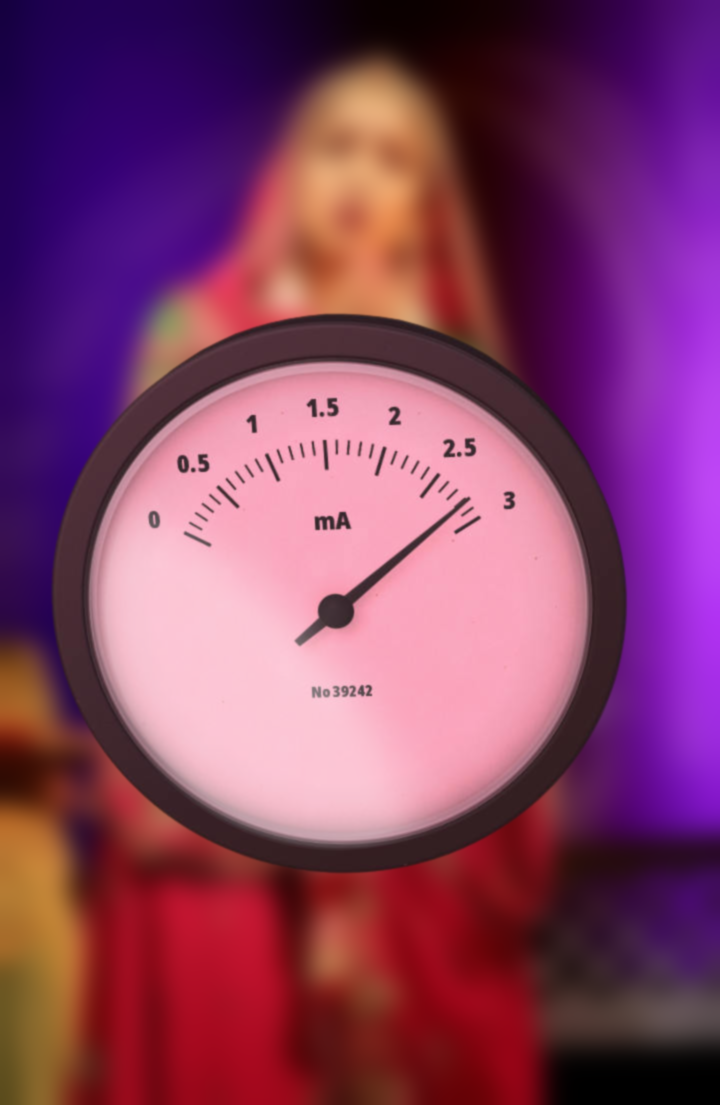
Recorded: 2.8; mA
